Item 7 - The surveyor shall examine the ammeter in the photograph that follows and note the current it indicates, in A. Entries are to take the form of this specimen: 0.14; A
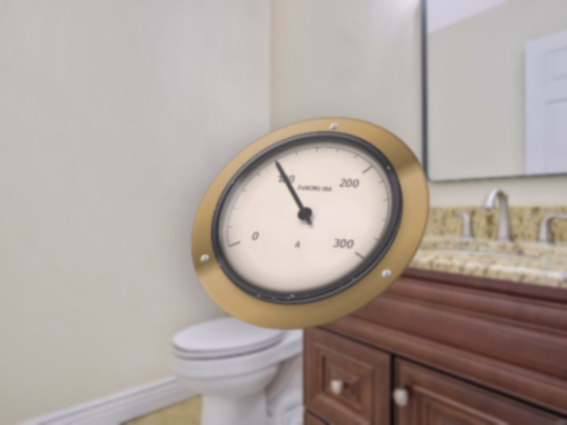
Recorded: 100; A
